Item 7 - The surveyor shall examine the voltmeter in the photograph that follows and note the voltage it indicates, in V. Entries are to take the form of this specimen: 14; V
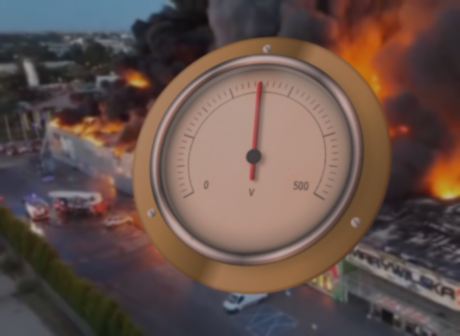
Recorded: 250; V
